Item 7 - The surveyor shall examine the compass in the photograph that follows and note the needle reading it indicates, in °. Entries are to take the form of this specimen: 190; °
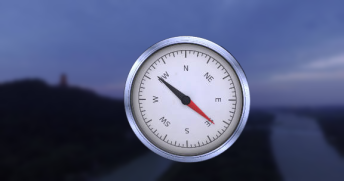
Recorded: 130; °
